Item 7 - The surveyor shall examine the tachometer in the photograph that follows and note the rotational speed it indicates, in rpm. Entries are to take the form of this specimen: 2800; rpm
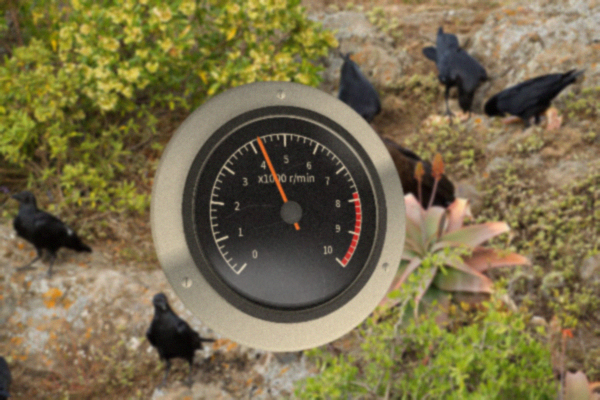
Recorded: 4200; rpm
